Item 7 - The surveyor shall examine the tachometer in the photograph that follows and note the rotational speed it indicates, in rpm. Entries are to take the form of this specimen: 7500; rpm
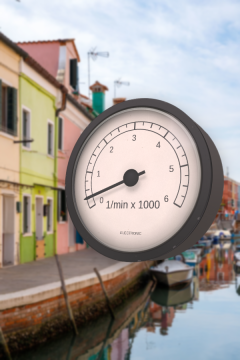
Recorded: 250; rpm
